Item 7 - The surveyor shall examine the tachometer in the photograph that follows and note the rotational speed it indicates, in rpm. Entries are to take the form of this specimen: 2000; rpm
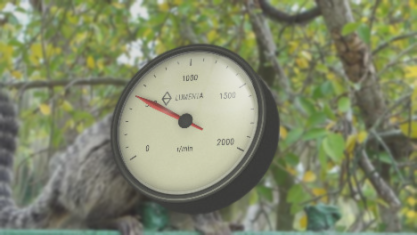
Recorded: 500; rpm
